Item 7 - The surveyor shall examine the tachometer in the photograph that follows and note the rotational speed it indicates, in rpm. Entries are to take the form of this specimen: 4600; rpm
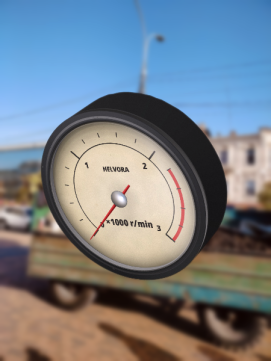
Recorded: 0; rpm
